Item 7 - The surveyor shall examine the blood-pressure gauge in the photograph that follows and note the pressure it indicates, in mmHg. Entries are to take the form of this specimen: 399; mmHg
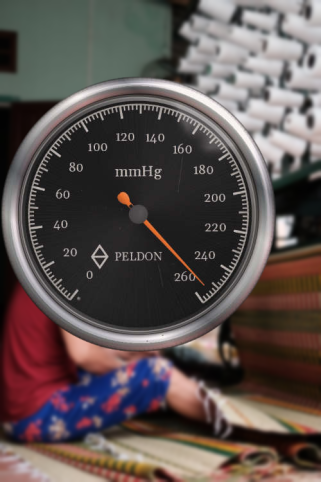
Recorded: 254; mmHg
